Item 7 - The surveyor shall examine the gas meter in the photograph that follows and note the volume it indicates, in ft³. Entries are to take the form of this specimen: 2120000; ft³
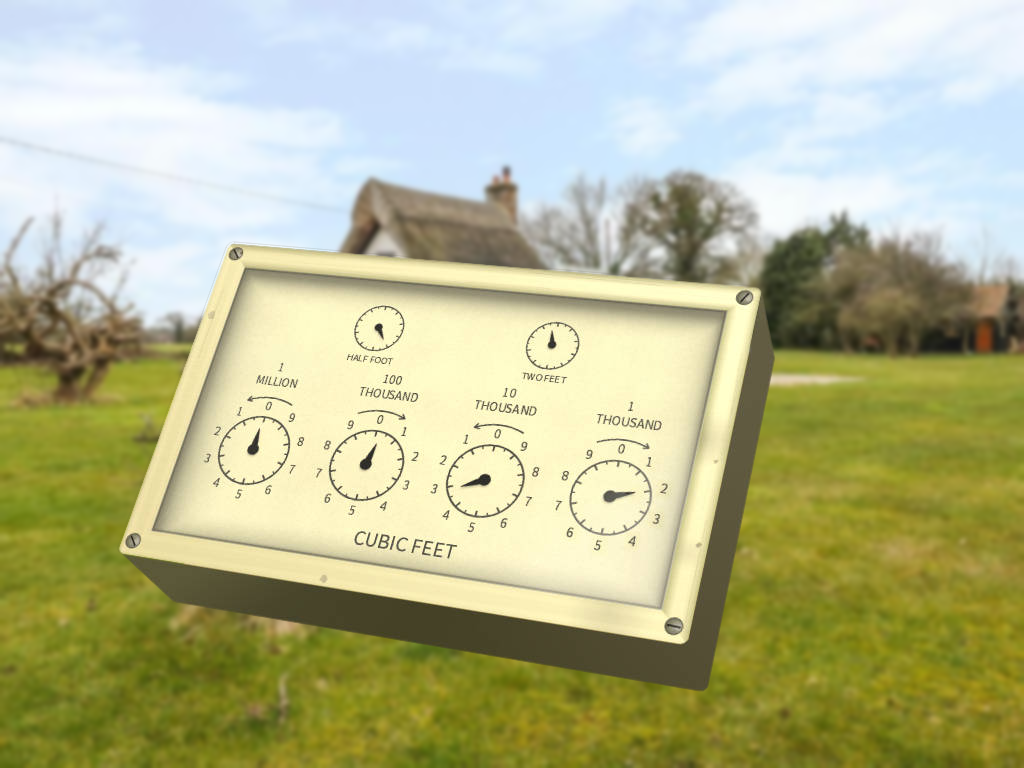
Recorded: 3200; ft³
